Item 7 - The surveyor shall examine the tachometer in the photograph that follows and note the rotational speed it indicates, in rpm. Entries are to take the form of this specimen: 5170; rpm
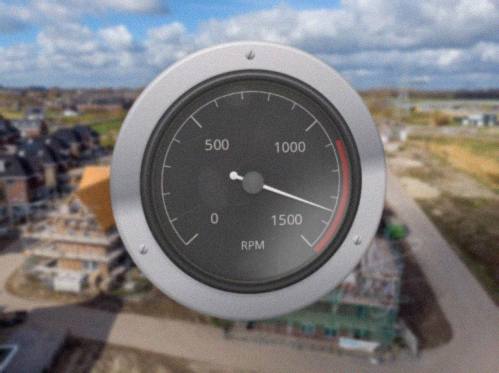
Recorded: 1350; rpm
